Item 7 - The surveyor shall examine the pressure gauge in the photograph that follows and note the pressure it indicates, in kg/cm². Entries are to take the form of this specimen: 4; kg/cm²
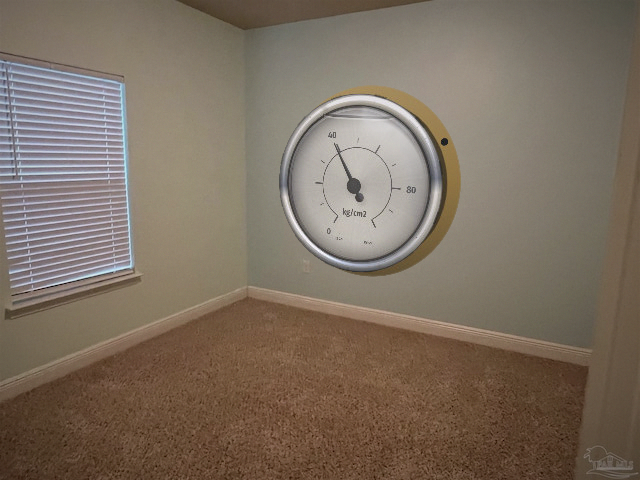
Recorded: 40; kg/cm²
